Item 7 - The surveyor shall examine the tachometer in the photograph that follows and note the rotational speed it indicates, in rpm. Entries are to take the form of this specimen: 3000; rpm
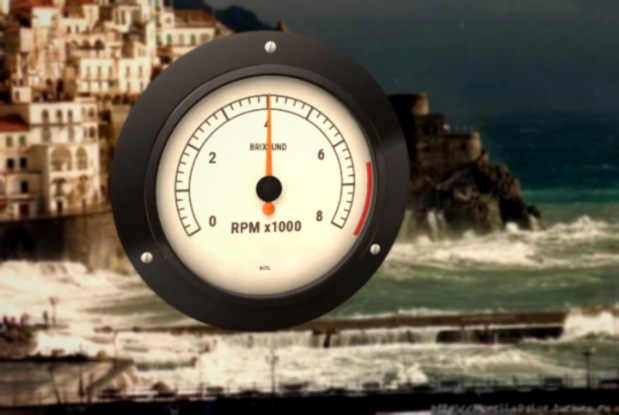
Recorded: 4000; rpm
